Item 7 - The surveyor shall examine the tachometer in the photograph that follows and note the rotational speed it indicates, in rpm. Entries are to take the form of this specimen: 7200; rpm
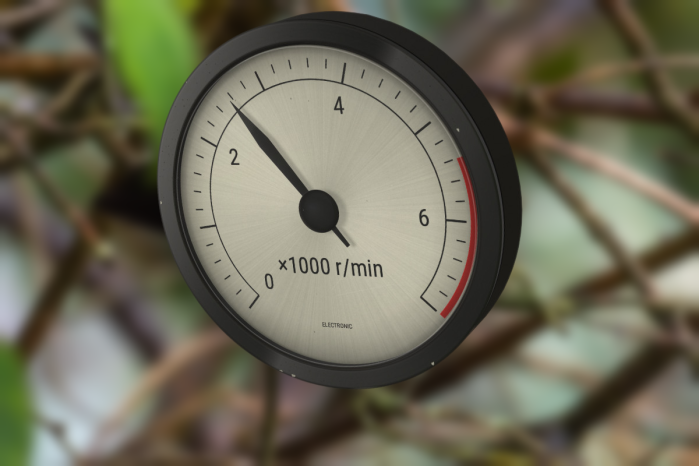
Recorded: 2600; rpm
